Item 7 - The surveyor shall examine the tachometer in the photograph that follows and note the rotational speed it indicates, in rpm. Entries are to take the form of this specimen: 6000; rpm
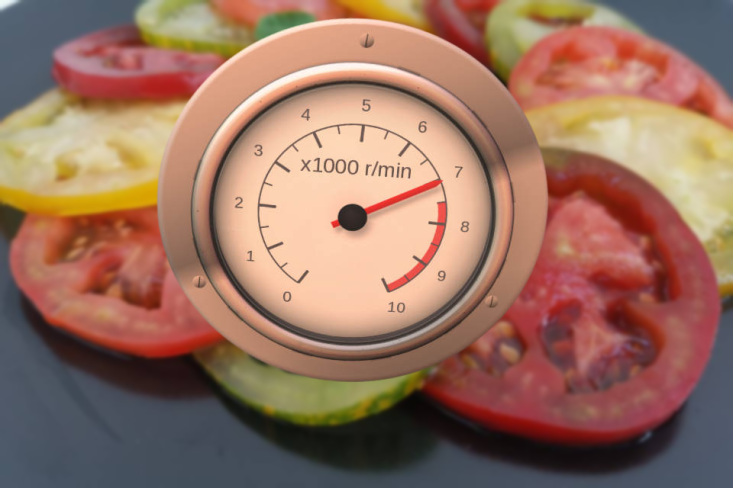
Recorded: 7000; rpm
